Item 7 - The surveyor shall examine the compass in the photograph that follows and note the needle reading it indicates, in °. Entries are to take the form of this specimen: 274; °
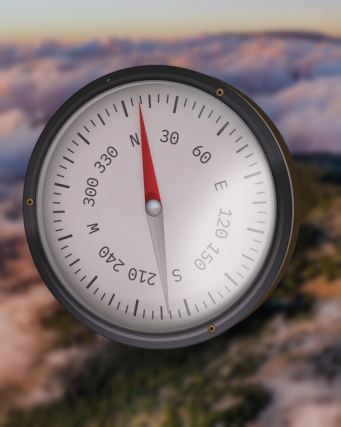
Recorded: 10; °
